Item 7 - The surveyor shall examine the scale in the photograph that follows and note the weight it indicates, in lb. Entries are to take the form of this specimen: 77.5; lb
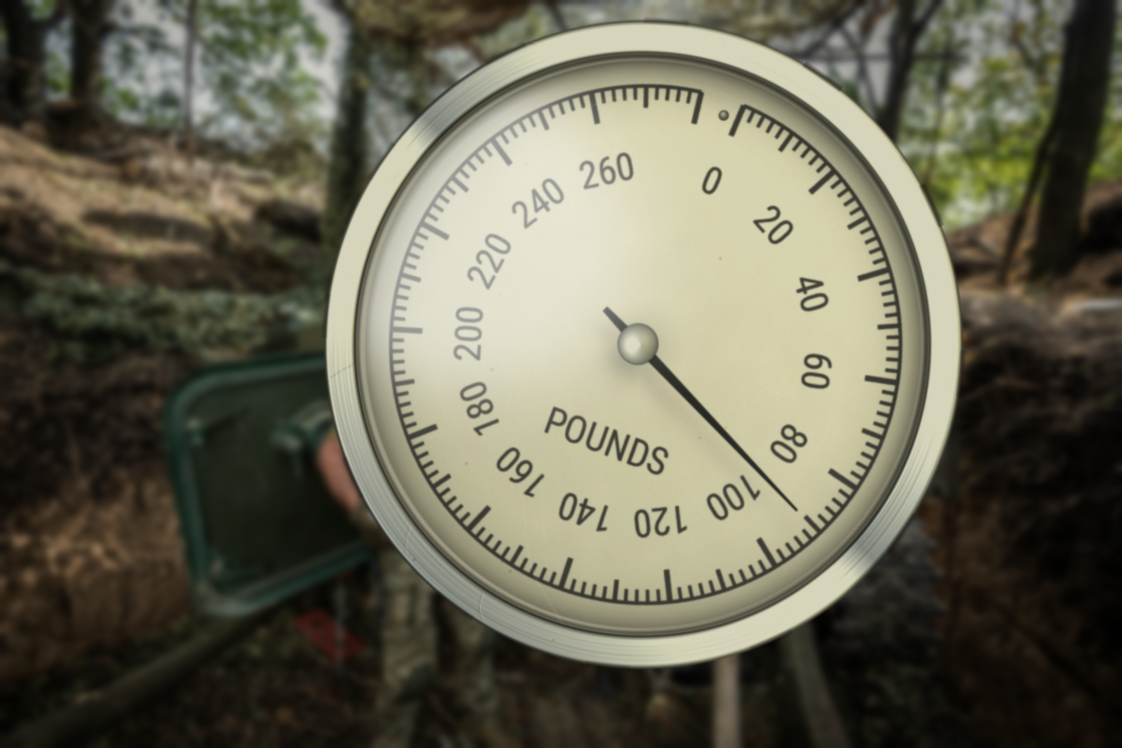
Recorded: 90; lb
